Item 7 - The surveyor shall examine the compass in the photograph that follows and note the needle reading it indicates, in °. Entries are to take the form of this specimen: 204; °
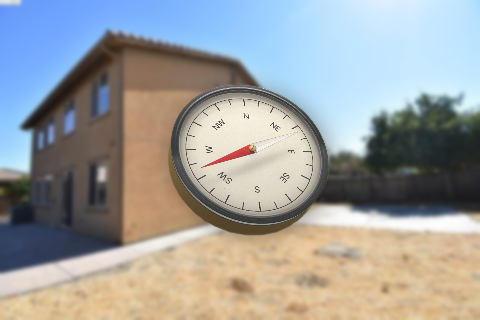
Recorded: 247.5; °
